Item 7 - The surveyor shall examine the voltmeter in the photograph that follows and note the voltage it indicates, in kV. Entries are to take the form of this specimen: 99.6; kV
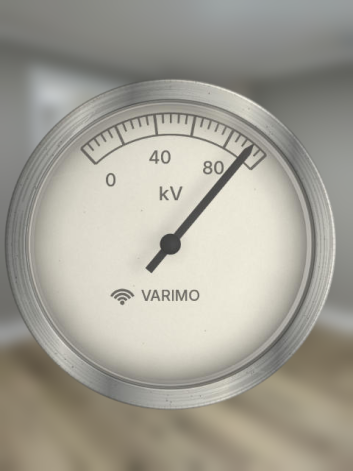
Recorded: 92; kV
